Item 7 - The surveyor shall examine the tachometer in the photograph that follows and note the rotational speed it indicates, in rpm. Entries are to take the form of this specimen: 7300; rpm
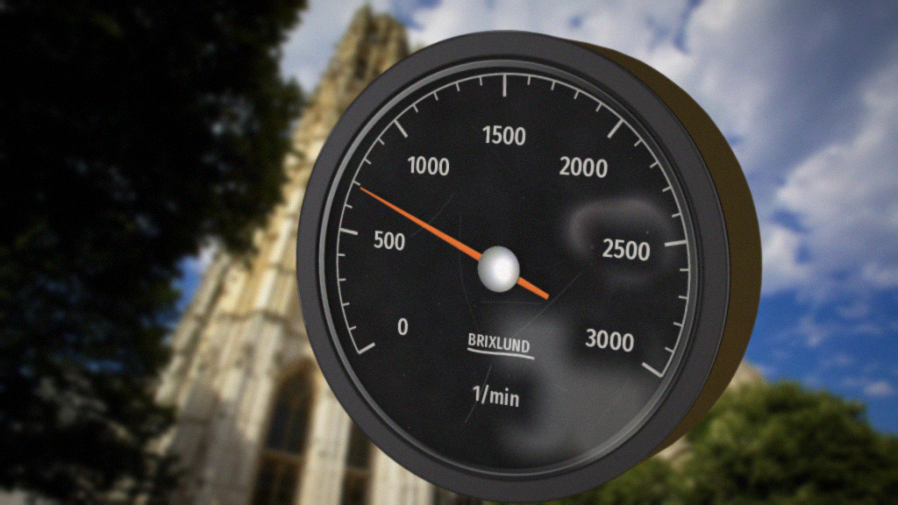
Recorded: 700; rpm
